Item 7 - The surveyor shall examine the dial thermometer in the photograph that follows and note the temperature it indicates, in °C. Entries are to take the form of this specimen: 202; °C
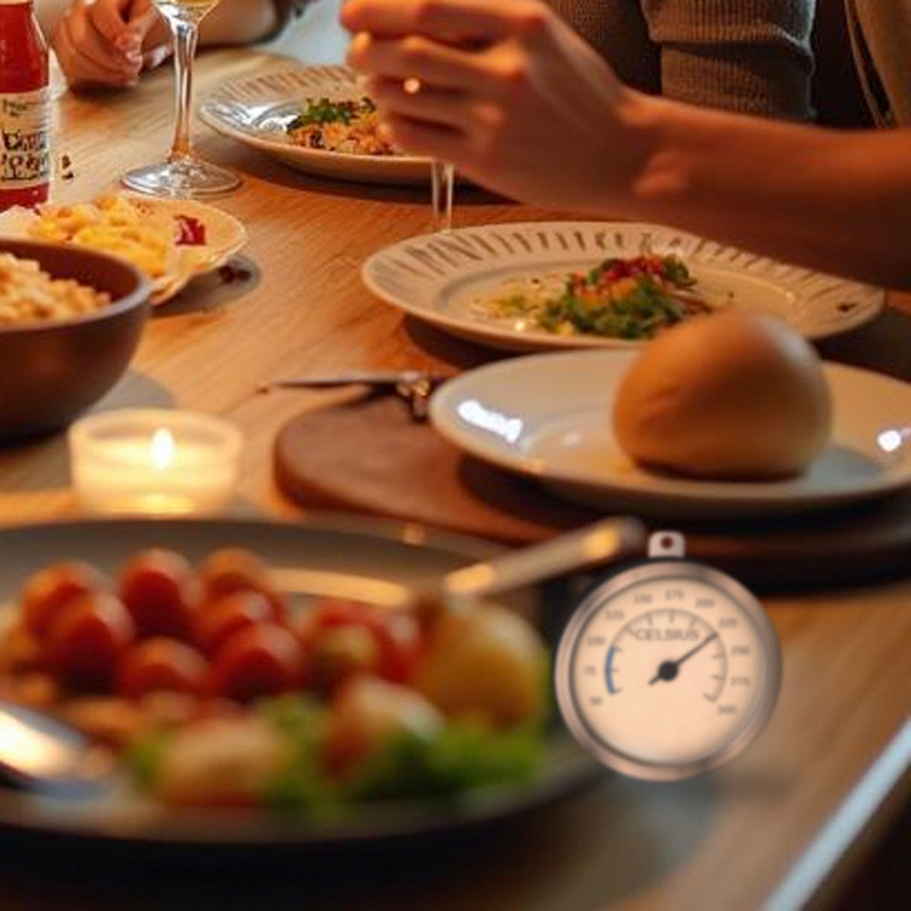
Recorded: 225; °C
